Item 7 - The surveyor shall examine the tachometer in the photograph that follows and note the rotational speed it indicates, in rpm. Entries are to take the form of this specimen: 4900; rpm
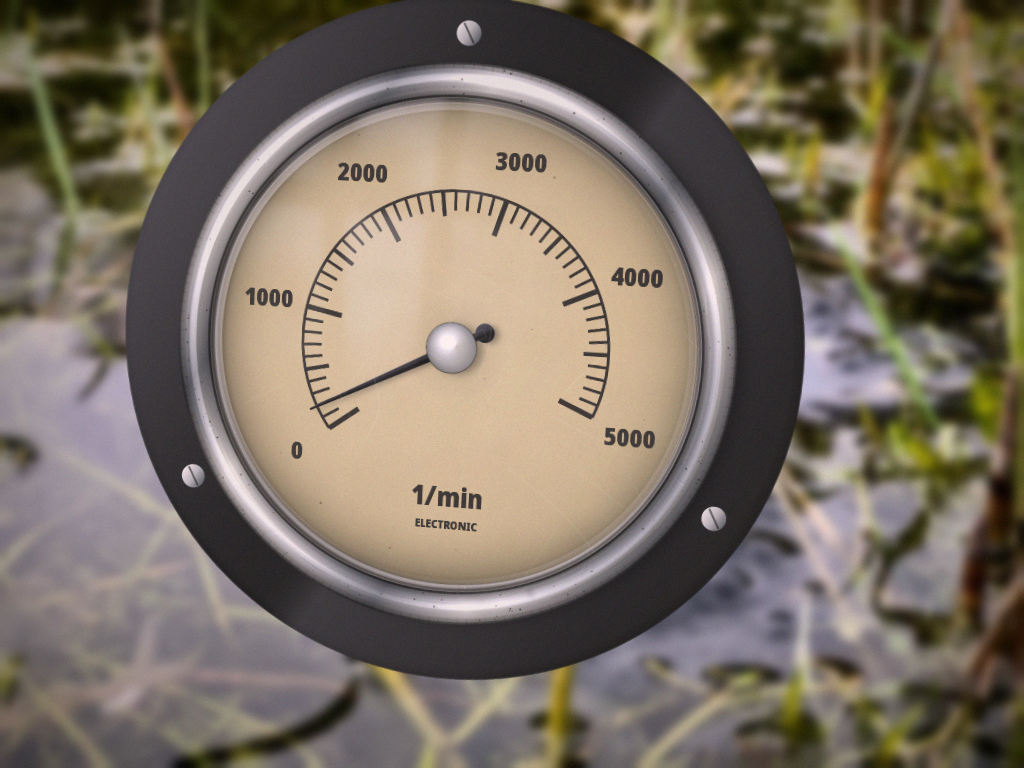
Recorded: 200; rpm
